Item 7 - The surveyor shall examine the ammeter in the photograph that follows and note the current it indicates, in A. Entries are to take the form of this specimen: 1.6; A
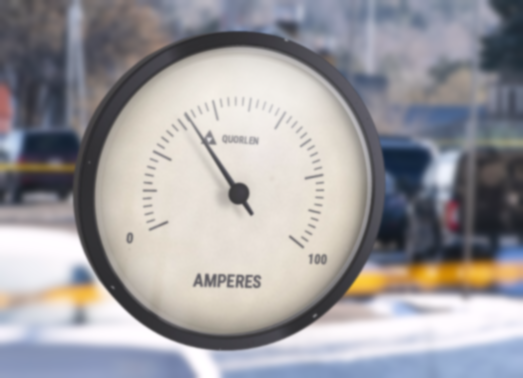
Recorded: 32; A
